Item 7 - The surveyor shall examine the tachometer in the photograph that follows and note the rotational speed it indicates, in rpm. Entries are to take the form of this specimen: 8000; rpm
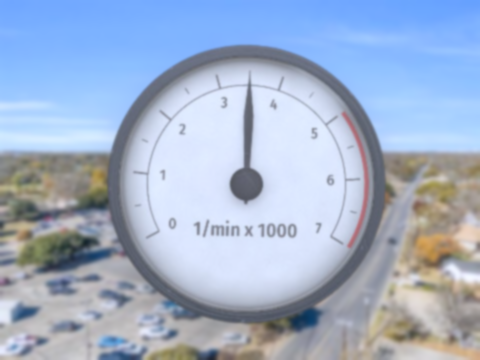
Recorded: 3500; rpm
